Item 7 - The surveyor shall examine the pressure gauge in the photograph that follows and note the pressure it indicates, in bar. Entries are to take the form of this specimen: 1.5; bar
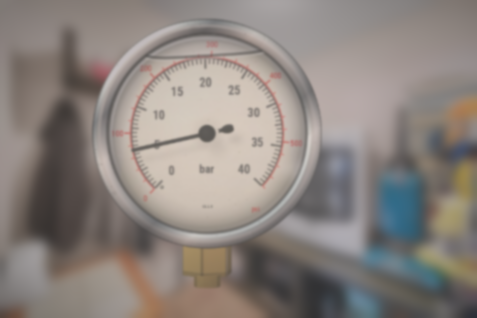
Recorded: 5; bar
